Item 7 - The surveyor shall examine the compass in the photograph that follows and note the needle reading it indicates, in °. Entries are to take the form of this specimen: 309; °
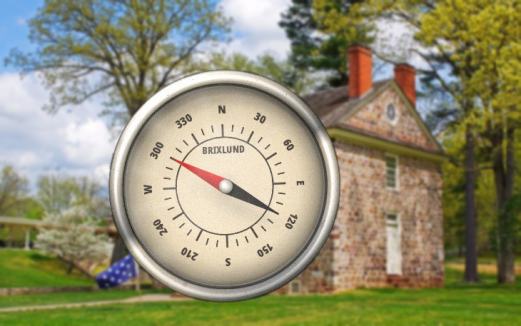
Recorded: 300; °
